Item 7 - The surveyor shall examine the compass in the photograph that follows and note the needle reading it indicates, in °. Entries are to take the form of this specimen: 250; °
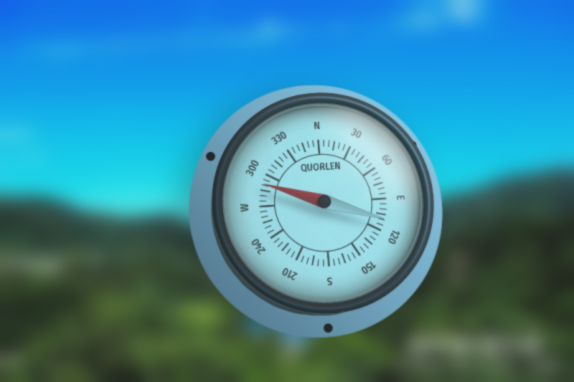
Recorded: 290; °
